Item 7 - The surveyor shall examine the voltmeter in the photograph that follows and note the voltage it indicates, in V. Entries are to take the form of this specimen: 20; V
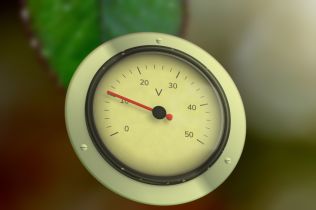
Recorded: 10; V
